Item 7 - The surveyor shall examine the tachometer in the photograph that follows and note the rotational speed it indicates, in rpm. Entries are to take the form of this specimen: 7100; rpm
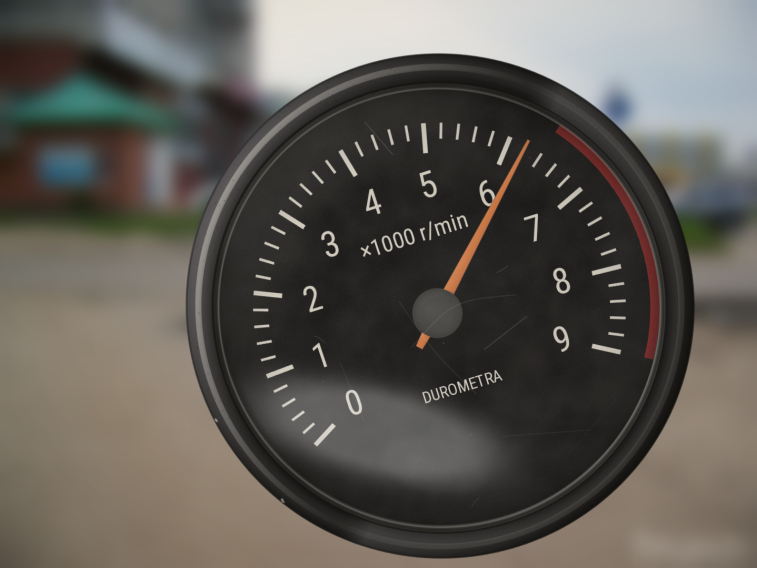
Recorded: 6200; rpm
